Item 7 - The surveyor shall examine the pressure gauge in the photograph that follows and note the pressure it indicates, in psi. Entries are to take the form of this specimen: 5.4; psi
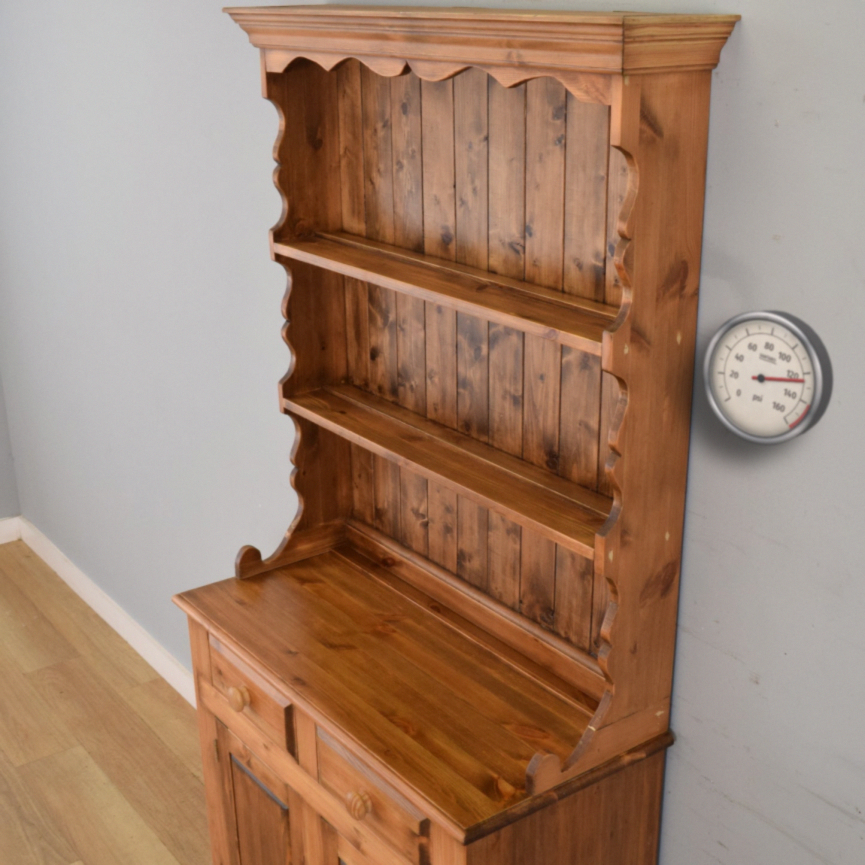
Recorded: 125; psi
